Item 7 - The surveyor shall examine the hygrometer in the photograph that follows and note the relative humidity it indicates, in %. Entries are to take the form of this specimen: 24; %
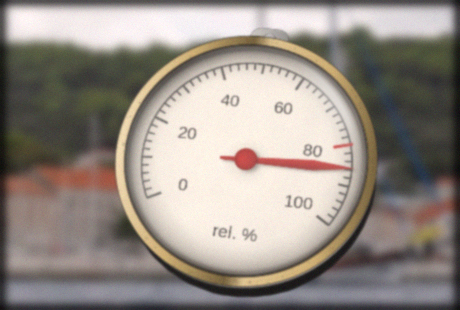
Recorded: 86; %
